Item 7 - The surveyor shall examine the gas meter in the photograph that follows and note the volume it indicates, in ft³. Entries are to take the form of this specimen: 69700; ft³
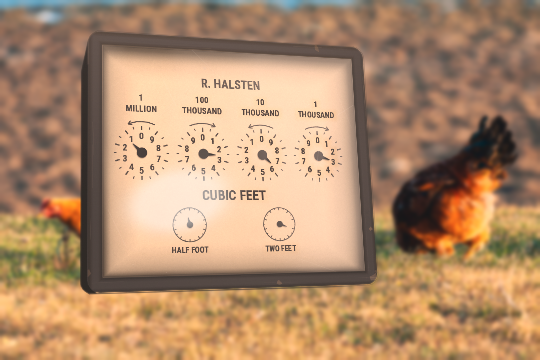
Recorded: 126300; ft³
